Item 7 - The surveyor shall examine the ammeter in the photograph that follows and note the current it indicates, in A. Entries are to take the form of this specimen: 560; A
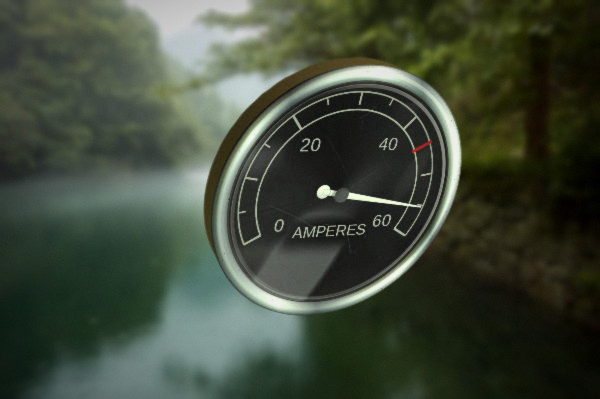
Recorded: 55; A
